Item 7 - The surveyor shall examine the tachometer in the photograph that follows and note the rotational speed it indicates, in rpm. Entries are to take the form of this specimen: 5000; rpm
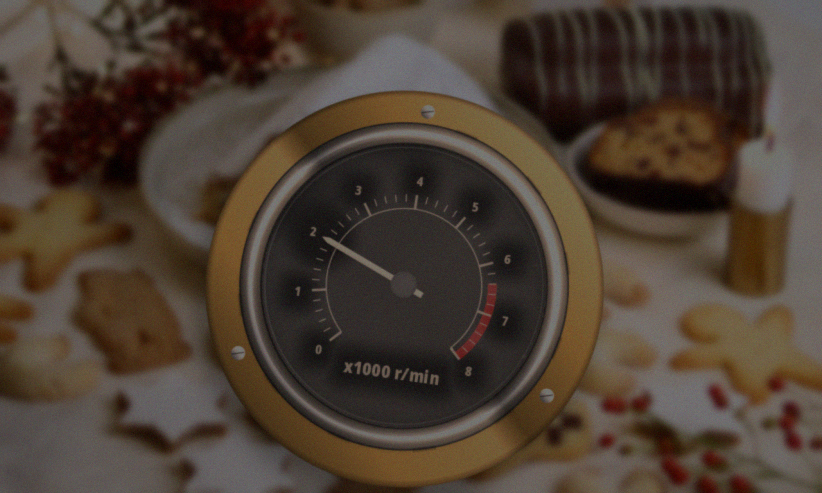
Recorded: 2000; rpm
